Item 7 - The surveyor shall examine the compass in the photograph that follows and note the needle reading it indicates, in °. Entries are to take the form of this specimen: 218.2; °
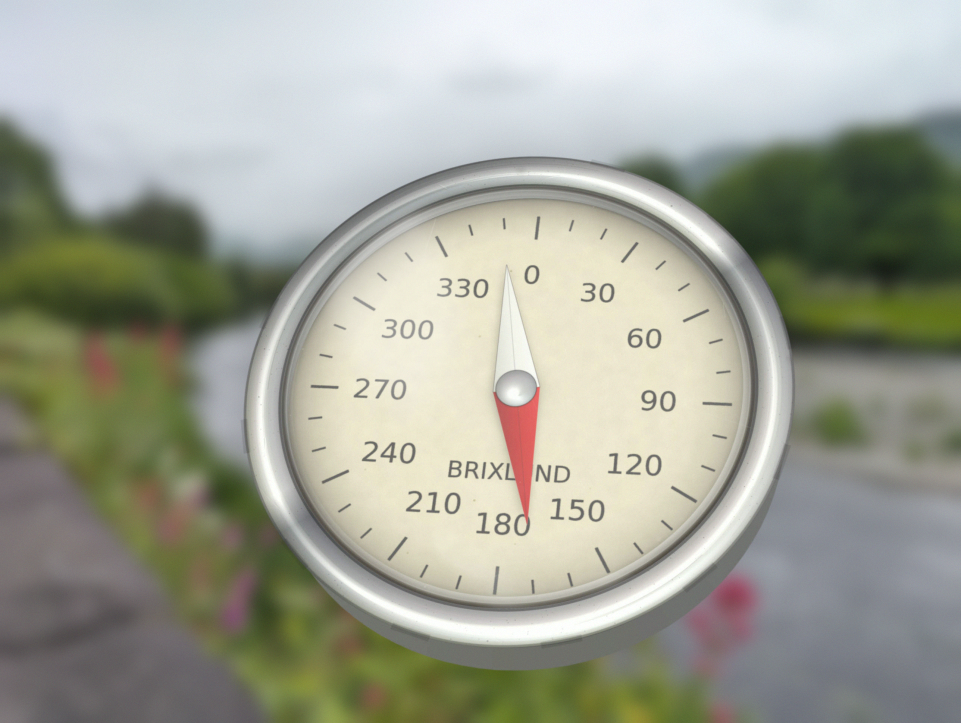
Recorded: 170; °
